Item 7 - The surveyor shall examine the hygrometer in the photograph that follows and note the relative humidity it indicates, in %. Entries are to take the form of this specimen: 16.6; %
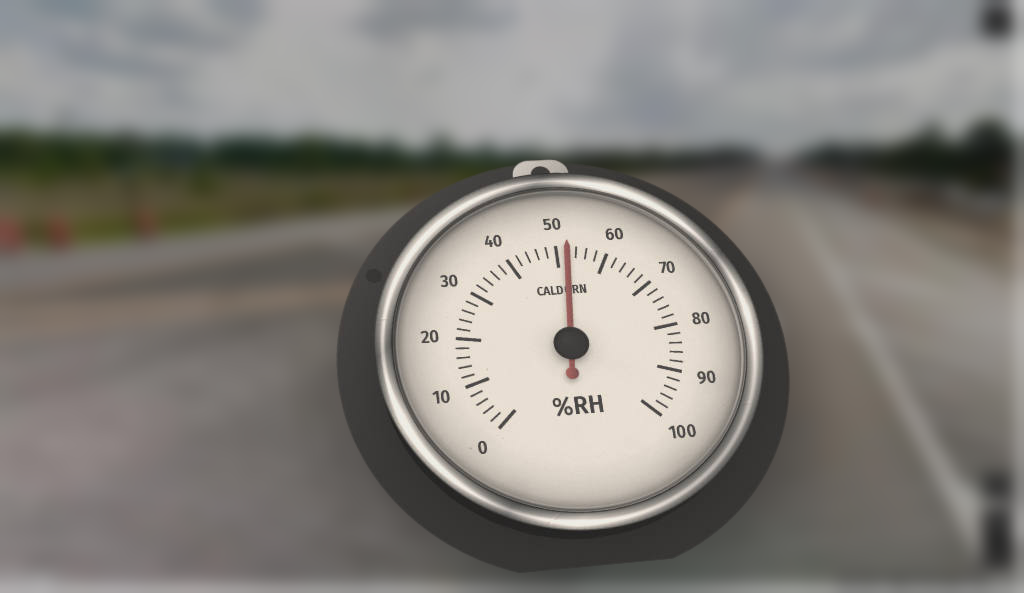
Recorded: 52; %
